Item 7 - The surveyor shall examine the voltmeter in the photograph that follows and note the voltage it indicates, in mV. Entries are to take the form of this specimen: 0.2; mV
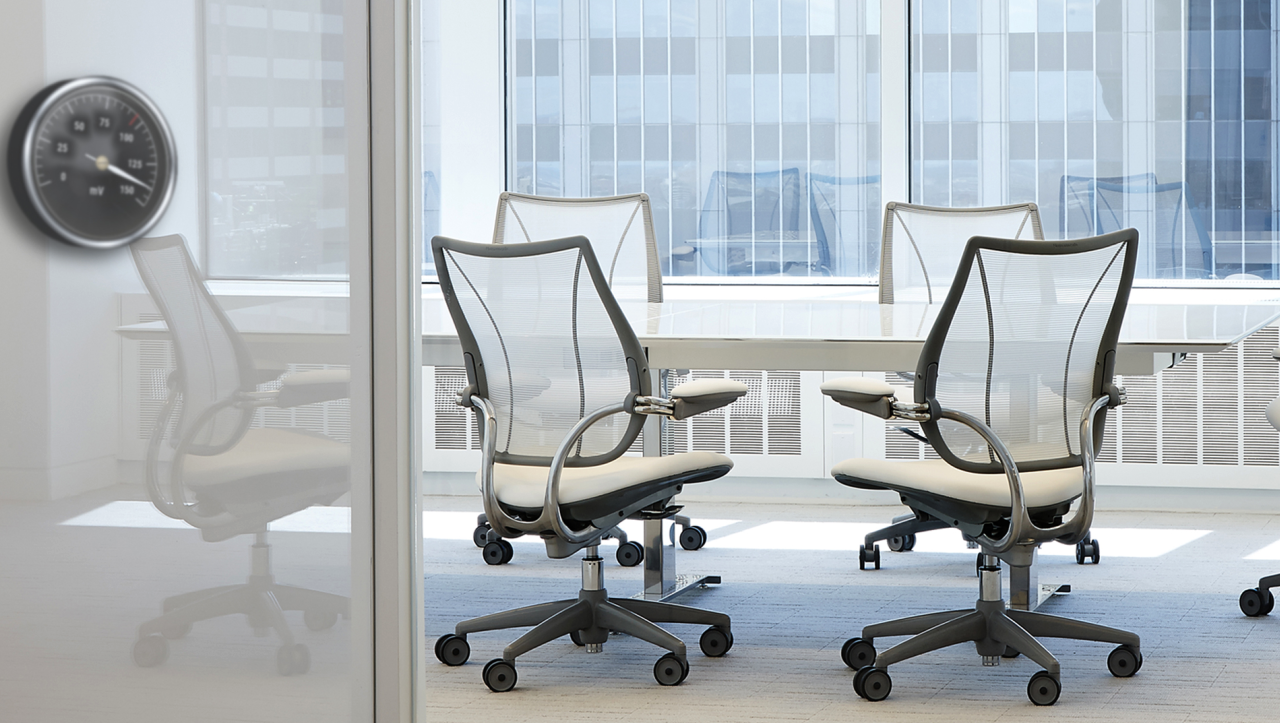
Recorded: 140; mV
